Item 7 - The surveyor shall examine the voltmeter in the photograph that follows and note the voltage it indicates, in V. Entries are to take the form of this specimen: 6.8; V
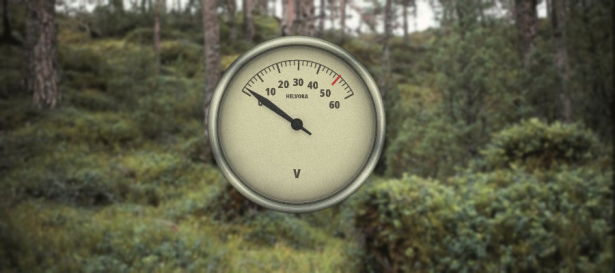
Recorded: 2; V
